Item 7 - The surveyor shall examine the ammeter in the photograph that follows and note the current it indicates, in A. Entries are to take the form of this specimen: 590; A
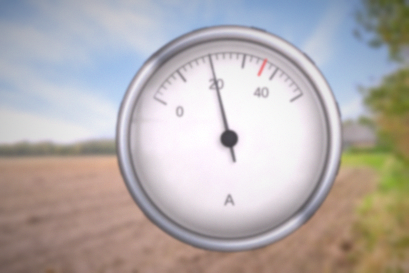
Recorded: 20; A
